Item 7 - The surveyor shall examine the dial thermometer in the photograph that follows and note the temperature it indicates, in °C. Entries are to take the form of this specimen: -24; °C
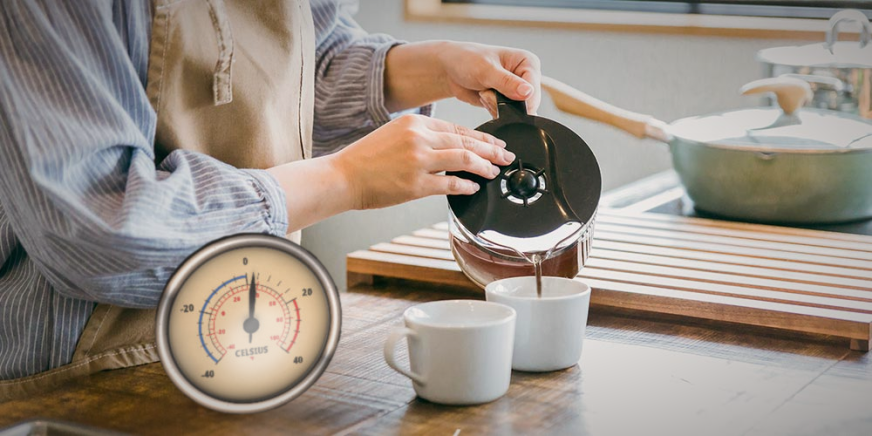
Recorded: 2; °C
